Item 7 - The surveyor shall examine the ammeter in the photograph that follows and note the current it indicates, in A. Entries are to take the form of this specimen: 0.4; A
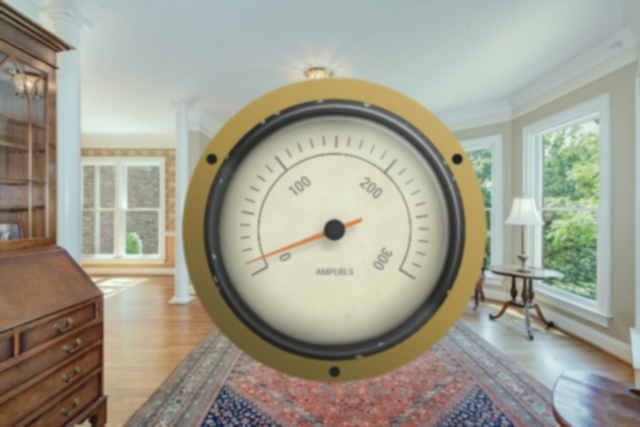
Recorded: 10; A
